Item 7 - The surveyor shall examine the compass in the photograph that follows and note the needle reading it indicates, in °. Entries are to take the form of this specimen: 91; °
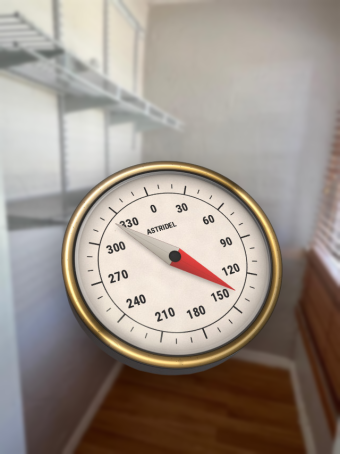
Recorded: 140; °
